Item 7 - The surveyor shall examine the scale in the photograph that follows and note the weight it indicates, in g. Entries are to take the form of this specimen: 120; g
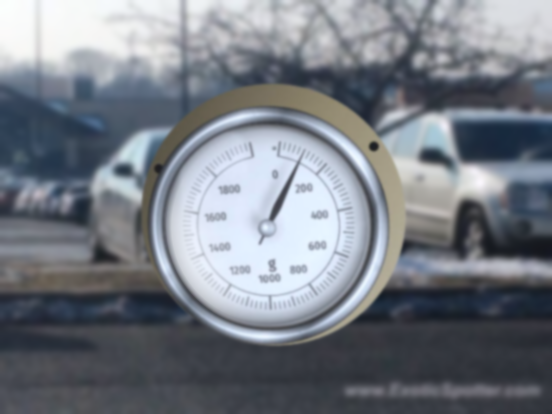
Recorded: 100; g
